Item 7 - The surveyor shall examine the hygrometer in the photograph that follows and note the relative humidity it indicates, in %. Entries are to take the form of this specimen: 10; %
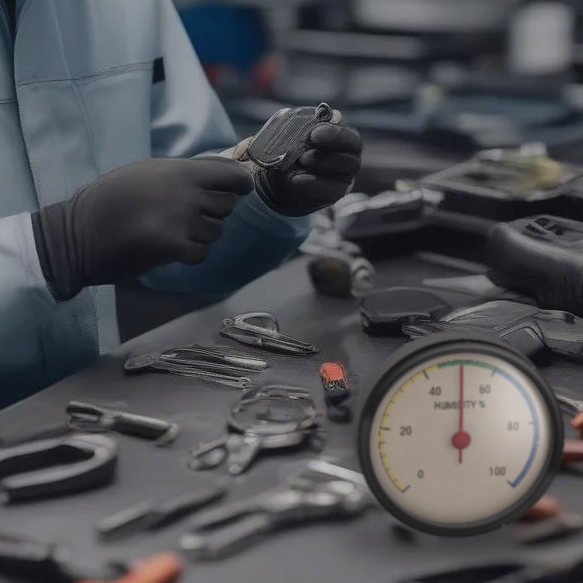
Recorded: 50; %
